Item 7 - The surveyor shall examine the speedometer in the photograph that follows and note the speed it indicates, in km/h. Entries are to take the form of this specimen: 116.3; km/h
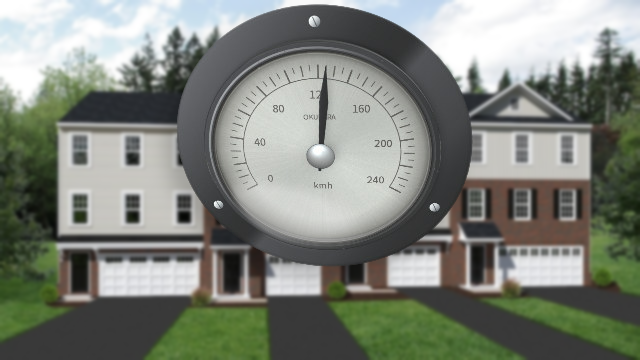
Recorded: 125; km/h
